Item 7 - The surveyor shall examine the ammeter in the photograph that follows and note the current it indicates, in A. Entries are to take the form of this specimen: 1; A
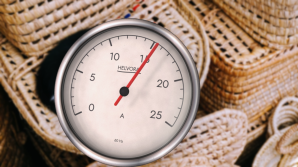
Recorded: 15.5; A
